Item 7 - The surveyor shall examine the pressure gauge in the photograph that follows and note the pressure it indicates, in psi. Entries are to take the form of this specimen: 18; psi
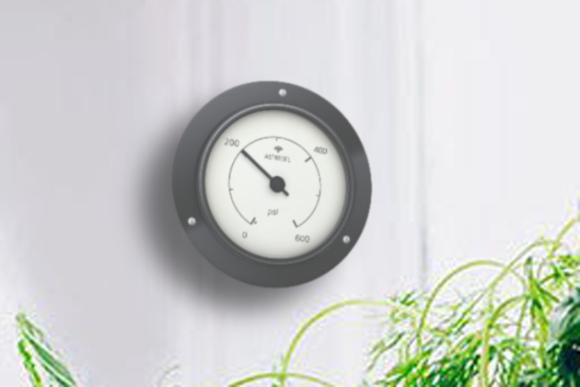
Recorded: 200; psi
